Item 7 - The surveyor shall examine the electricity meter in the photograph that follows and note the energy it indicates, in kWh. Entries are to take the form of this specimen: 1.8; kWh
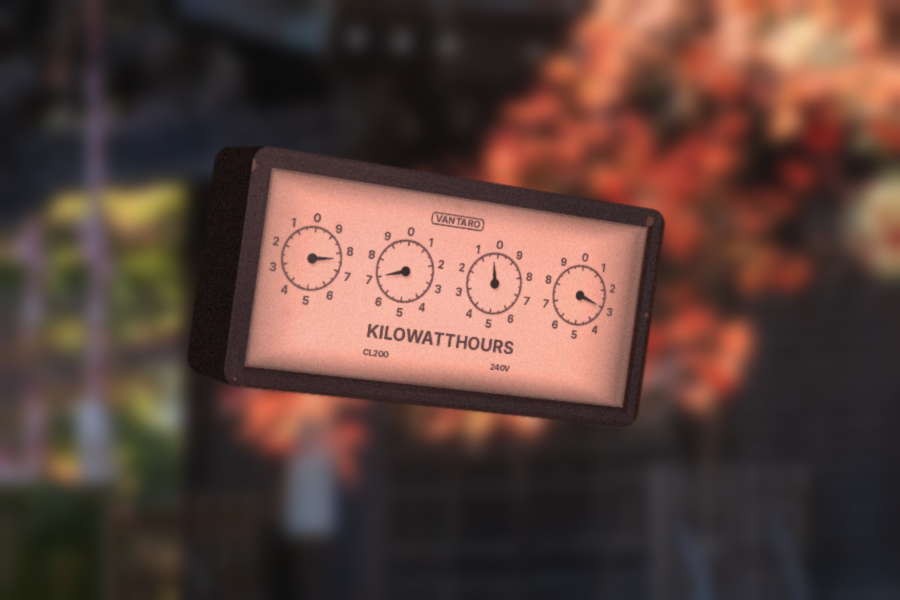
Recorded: 7703; kWh
